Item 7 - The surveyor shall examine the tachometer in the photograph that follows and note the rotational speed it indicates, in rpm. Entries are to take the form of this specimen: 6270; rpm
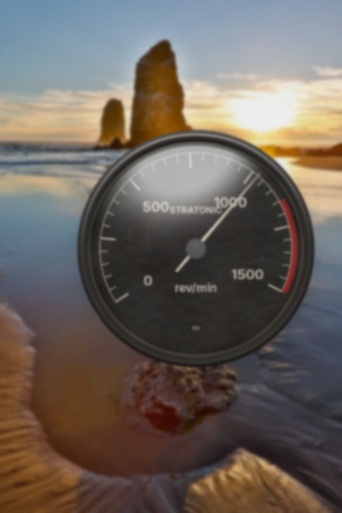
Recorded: 1025; rpm
